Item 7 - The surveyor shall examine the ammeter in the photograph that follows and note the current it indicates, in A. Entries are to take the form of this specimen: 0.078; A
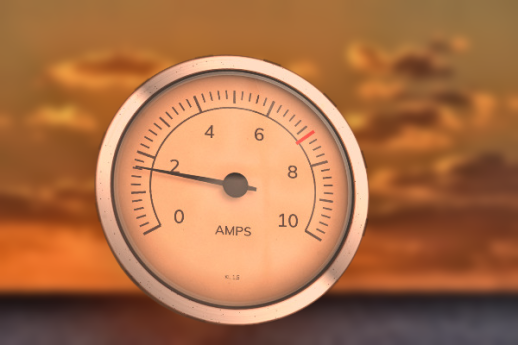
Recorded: 1.6; A
